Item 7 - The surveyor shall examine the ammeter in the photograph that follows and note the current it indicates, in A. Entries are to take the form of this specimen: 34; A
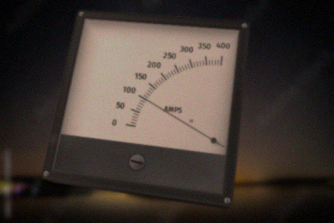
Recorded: 100; A
